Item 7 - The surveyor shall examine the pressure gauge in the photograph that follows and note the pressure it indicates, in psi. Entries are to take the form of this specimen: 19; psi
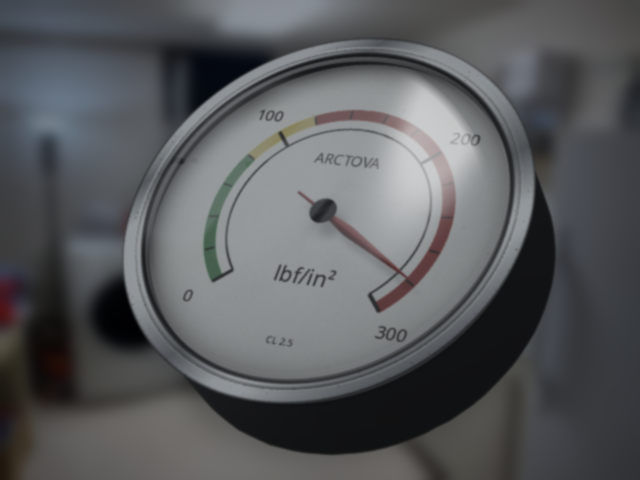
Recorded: 280; psi
